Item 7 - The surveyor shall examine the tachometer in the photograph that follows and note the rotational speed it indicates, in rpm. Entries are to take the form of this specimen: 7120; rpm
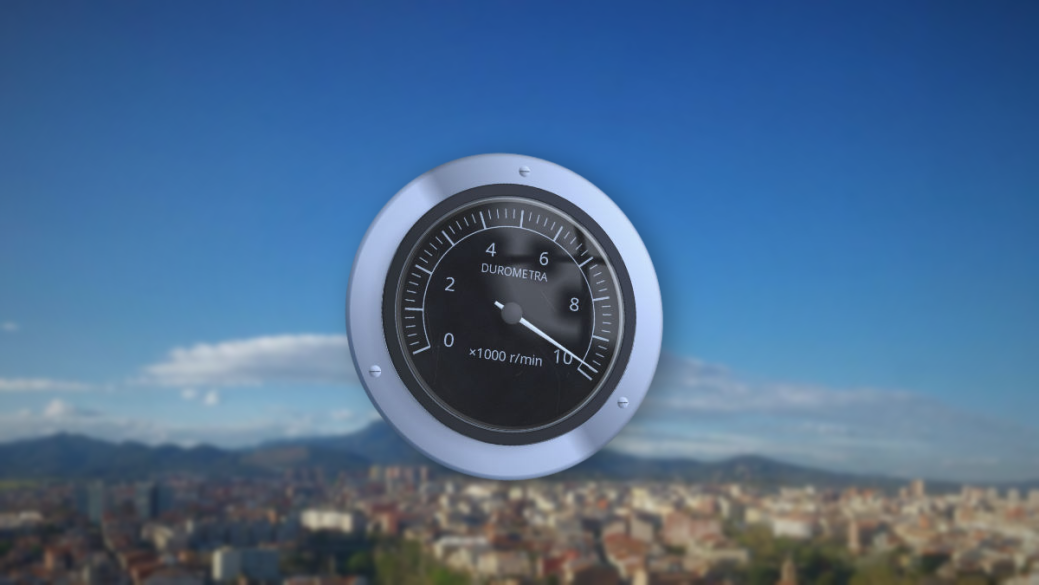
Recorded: 9800; rpm
